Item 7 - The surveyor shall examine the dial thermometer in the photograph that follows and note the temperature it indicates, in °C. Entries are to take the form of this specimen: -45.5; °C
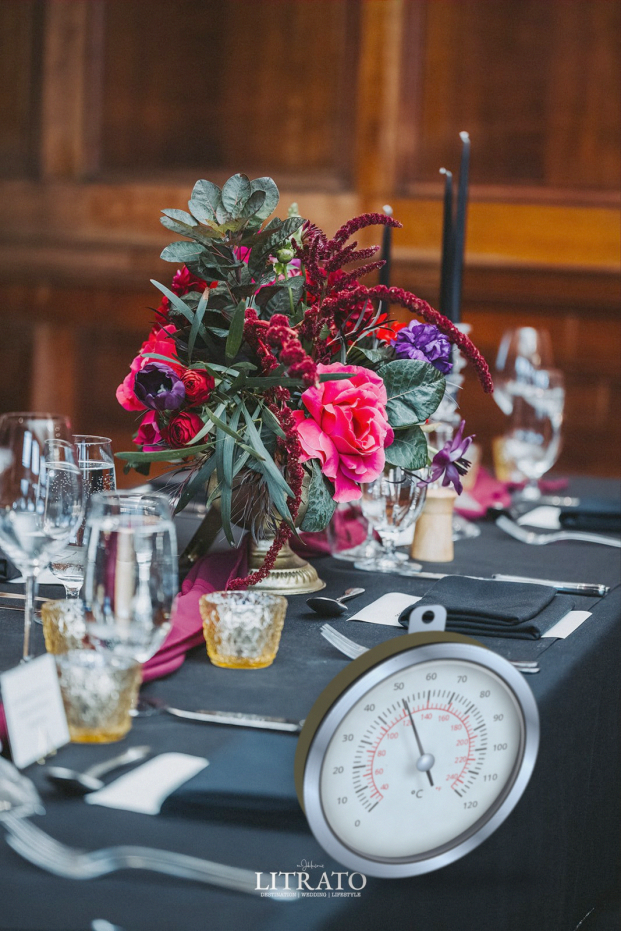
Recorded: 50; °C
